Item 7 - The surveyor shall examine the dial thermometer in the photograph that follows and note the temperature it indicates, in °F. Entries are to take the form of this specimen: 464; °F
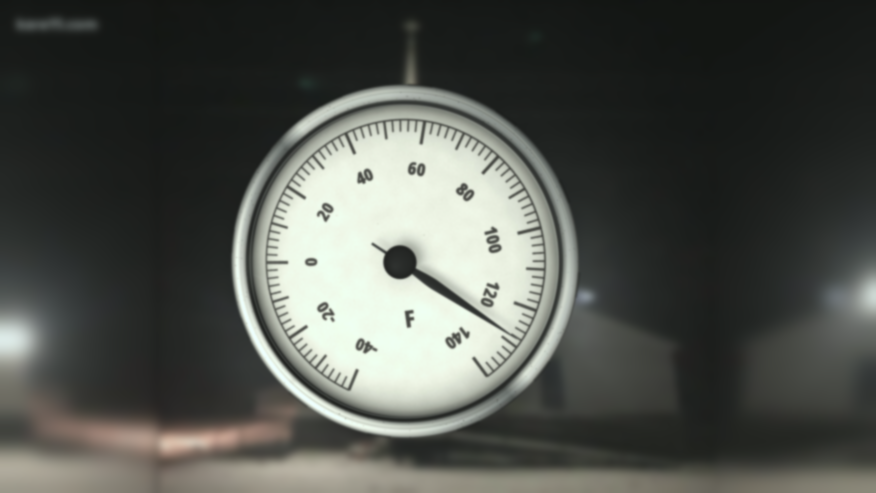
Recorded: 128; °F
